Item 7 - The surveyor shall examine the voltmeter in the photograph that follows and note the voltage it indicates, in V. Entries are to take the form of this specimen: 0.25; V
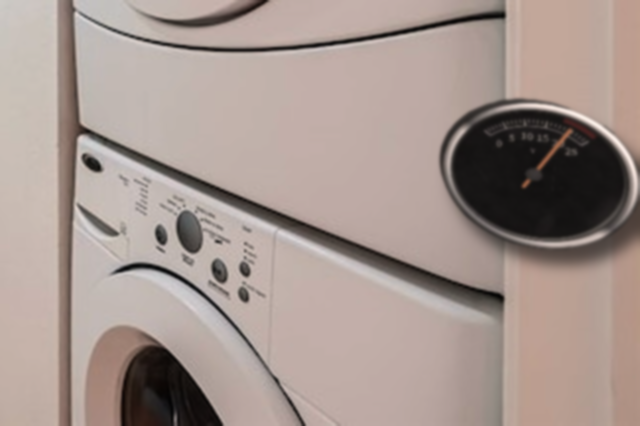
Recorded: 20; V
